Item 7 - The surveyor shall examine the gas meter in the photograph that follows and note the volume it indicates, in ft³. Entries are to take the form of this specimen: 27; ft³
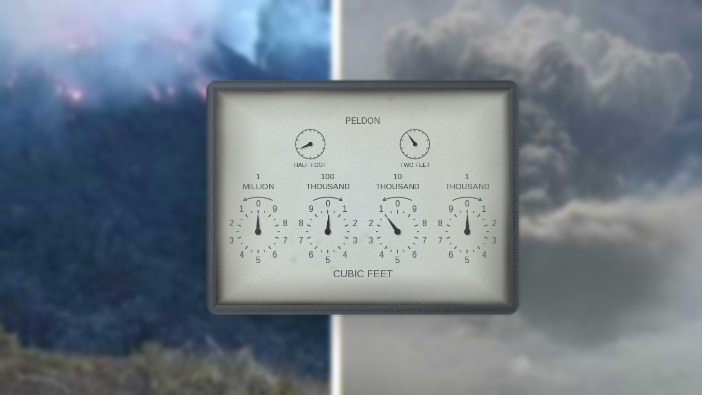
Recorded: 1000; ft³
